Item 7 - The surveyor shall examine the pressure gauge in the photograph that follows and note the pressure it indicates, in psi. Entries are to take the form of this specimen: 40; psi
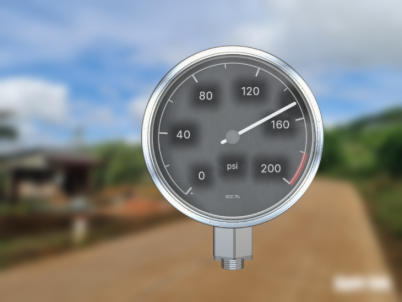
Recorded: 150; psi
